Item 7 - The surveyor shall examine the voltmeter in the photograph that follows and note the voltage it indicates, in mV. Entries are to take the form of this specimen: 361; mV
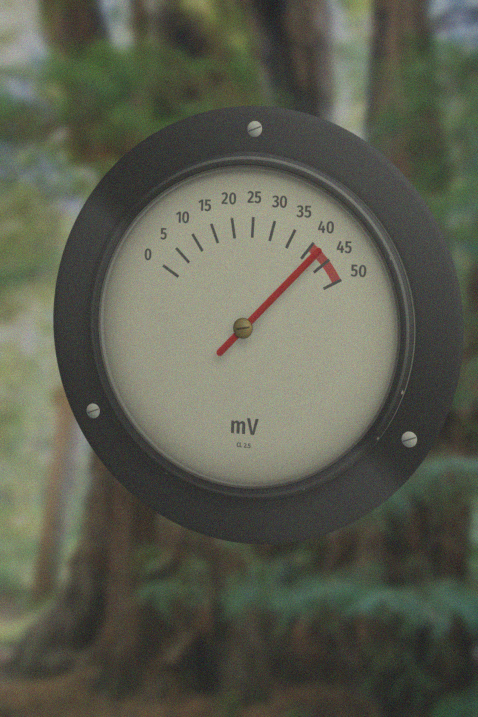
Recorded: 42.5; mV
